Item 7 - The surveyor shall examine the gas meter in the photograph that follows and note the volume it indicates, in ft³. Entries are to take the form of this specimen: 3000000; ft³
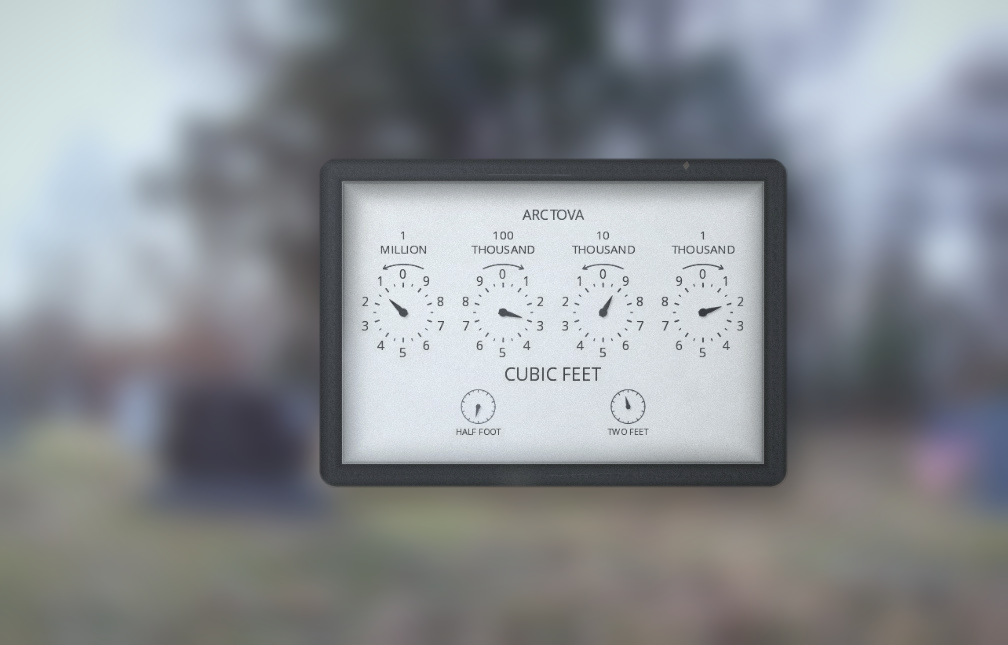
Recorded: 129200; ft³
